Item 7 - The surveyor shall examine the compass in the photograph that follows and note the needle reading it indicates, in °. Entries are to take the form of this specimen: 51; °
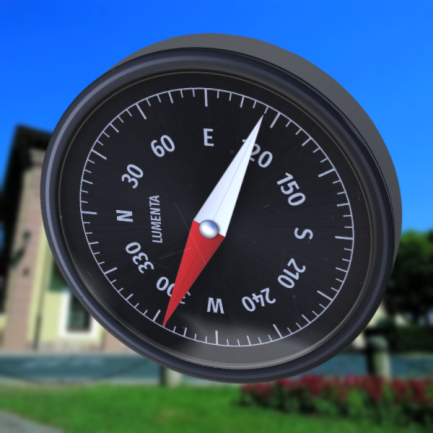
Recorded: 295; °
